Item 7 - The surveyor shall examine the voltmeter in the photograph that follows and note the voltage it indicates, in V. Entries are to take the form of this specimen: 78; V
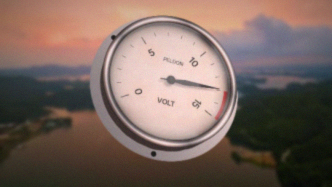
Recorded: 13; V
